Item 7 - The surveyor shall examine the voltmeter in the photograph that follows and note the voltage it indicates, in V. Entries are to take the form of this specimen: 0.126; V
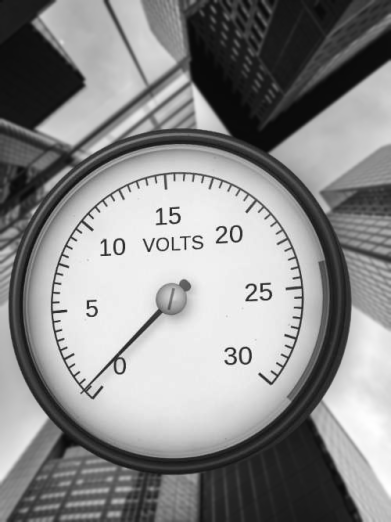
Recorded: 0.5; V
